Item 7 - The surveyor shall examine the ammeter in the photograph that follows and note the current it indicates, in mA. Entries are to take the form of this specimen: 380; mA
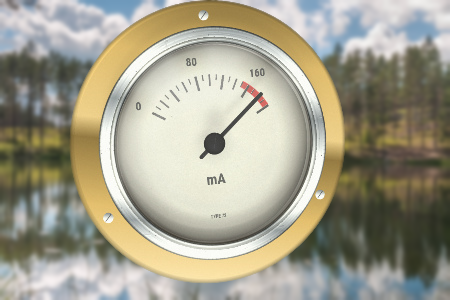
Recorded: 180; mA
